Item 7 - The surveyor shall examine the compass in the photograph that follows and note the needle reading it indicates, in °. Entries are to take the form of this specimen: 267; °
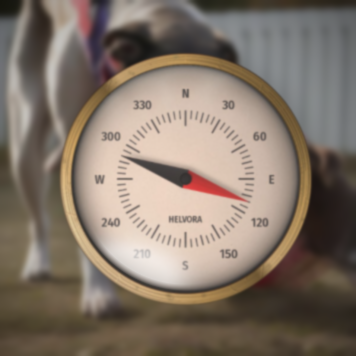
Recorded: 110; °
